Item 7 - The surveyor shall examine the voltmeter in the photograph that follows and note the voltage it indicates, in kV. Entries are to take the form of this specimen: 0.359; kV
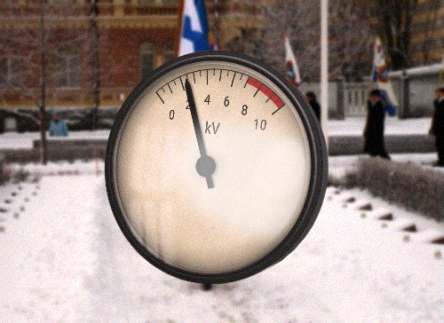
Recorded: 2.5; kV
